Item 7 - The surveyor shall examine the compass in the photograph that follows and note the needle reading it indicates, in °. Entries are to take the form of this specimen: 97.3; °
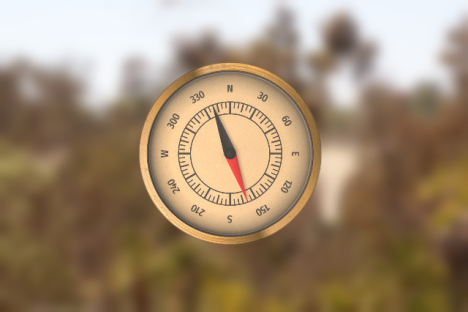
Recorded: 160; °
